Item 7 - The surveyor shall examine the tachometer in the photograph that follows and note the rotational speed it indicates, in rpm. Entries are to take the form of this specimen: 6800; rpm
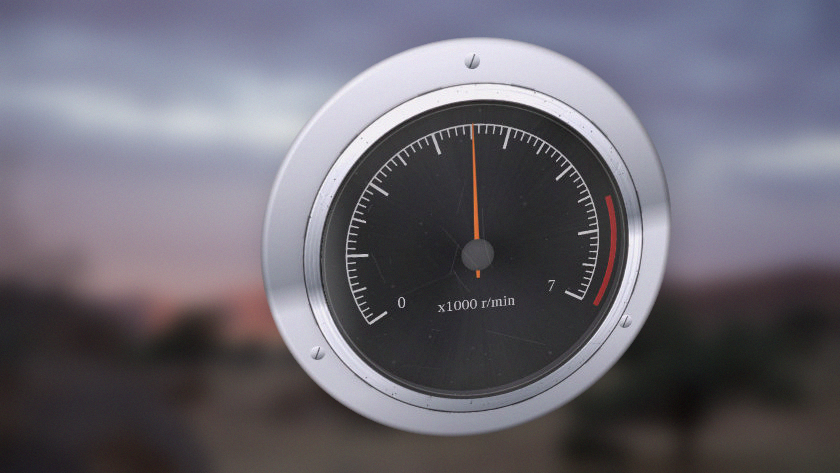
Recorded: 3500; rpm
